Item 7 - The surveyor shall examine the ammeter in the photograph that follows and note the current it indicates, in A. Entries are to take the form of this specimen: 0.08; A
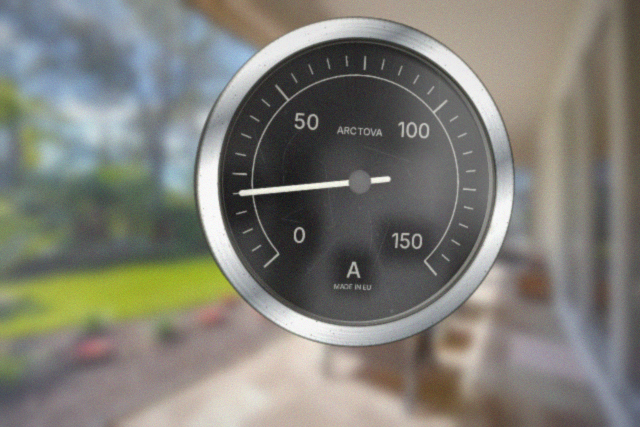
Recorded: 20; A
